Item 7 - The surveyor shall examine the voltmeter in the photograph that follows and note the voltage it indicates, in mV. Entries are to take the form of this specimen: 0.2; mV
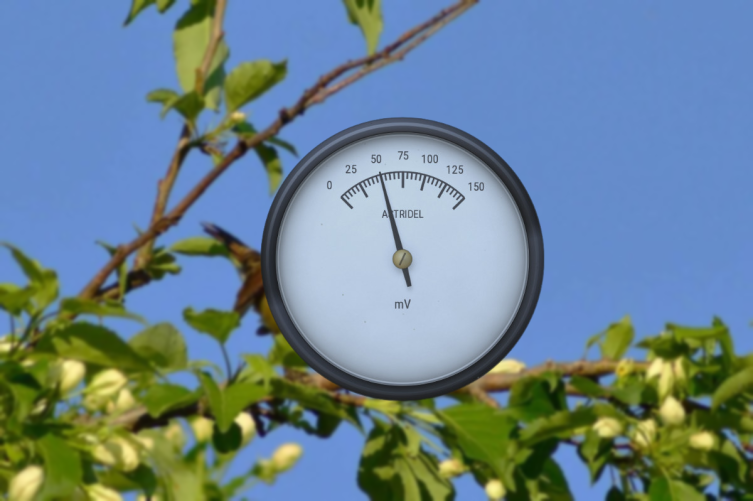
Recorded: 50; mV
